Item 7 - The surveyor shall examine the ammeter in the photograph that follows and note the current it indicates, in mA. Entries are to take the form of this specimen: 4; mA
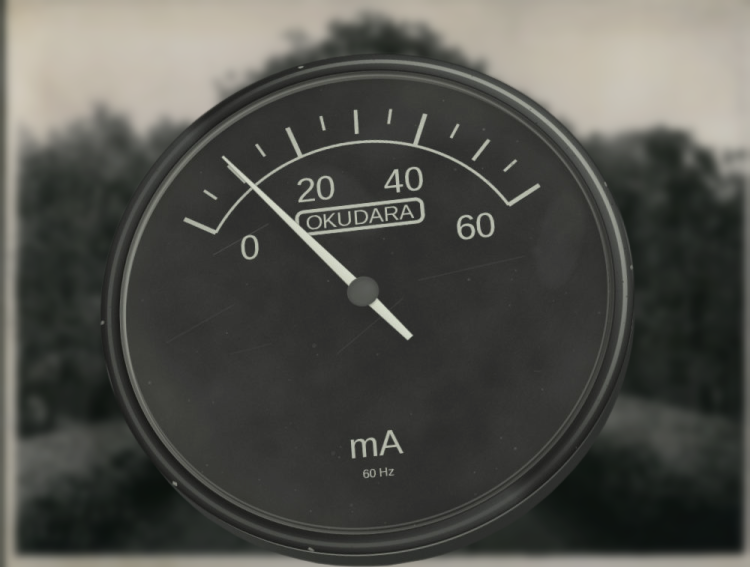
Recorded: 10; mA
